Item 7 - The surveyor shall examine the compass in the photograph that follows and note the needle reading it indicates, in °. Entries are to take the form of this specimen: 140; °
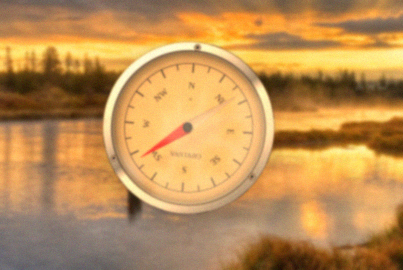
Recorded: 232.5; °
